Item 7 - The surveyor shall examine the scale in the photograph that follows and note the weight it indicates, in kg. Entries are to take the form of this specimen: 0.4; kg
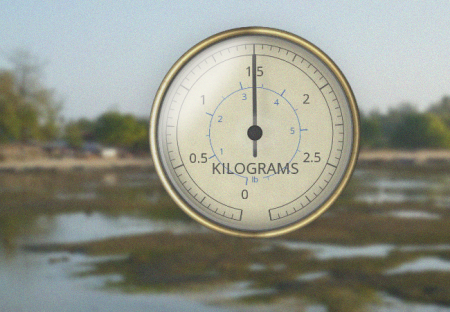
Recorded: 1.5; kg
